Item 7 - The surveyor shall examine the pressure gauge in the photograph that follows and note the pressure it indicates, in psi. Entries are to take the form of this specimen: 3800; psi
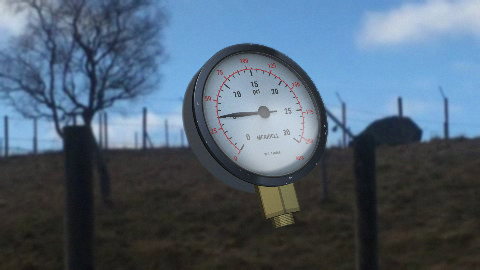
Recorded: 5; psi
